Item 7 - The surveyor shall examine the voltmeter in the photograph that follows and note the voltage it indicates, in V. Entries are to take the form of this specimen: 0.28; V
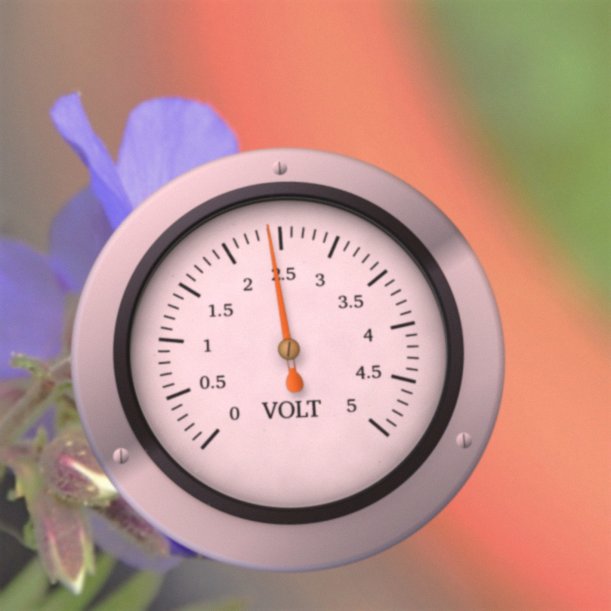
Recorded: 2.4; V
